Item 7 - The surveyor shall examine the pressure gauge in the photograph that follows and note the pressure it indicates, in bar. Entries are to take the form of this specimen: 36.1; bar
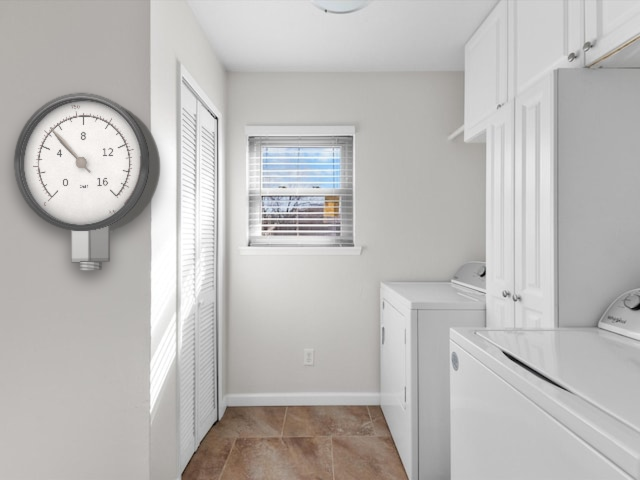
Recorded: 5.5; bar
